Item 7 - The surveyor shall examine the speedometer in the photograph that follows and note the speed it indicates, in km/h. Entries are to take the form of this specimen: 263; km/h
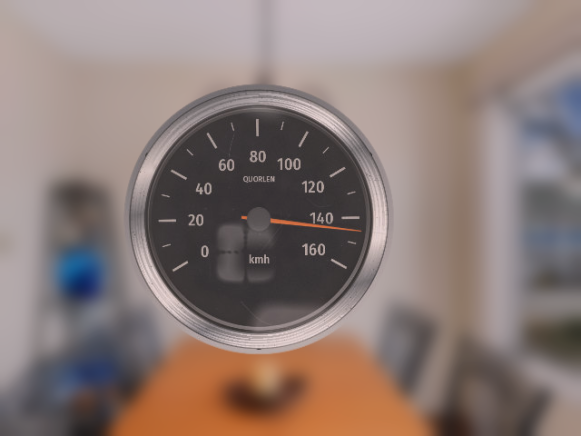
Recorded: 145; km/h
